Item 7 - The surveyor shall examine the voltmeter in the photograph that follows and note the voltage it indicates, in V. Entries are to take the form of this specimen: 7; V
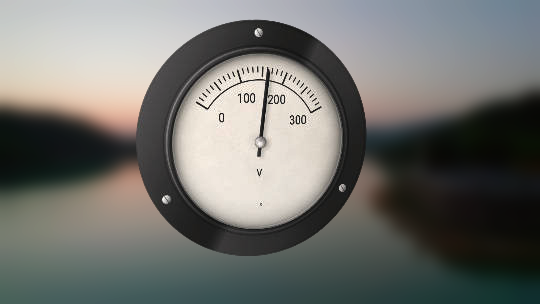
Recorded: 160; V
